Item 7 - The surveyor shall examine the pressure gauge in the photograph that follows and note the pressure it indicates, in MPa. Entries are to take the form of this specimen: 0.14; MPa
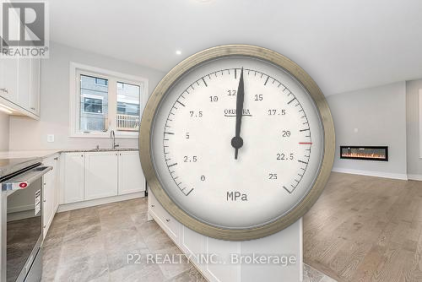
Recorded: 13; MPa
